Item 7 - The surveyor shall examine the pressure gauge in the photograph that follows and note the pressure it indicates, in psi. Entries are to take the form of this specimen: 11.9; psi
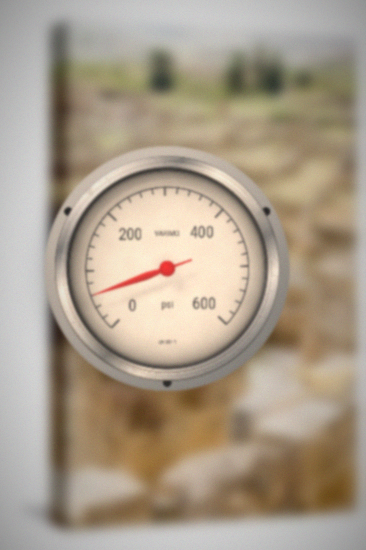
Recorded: 60; psi
